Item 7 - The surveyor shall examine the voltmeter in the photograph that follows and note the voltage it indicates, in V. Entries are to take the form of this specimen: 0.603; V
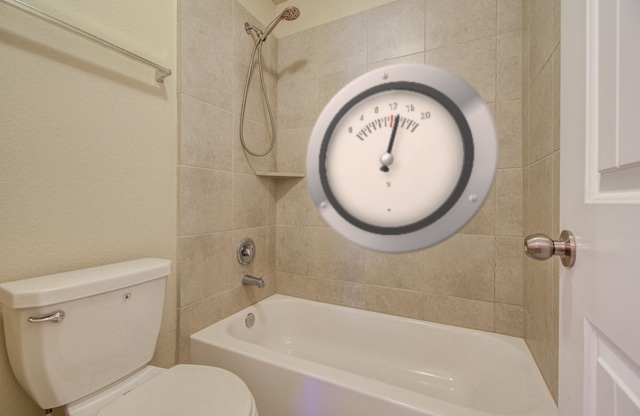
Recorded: 14; V
